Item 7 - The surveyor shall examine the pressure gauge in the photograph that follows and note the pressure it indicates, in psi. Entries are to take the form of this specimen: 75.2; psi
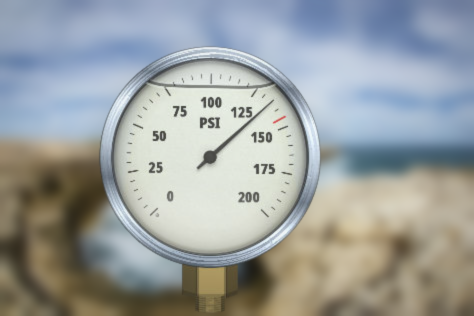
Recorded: 135; psi
